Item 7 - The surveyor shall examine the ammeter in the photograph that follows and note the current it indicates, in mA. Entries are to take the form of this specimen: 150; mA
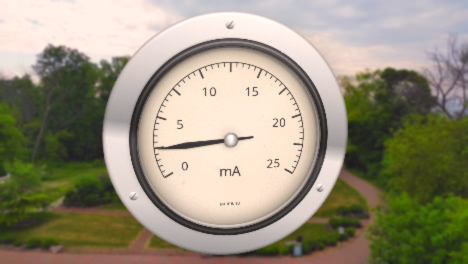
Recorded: 2.5; mA
